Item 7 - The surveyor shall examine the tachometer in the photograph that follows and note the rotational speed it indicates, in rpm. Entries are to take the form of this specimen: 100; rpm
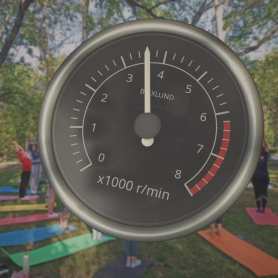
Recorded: 3600; rpm
